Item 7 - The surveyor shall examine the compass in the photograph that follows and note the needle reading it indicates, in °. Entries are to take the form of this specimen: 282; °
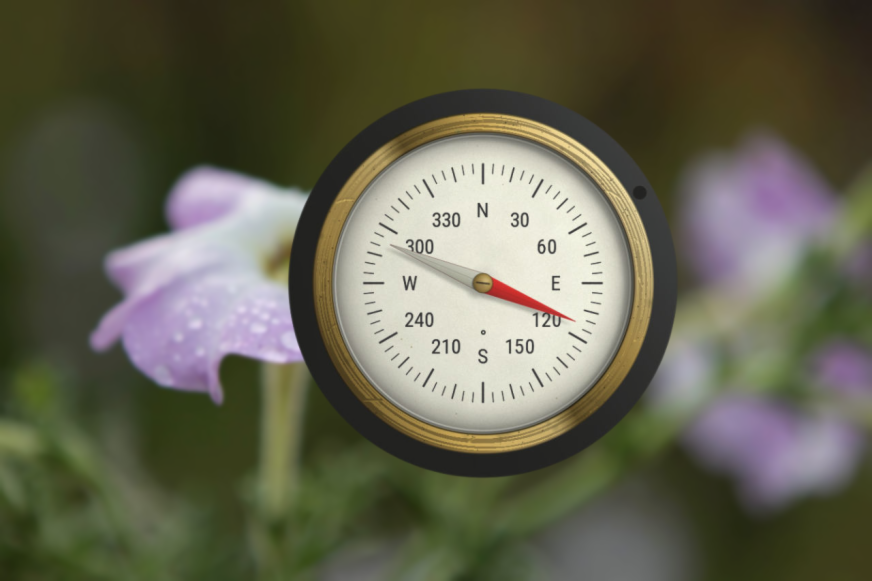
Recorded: 112.5; °
